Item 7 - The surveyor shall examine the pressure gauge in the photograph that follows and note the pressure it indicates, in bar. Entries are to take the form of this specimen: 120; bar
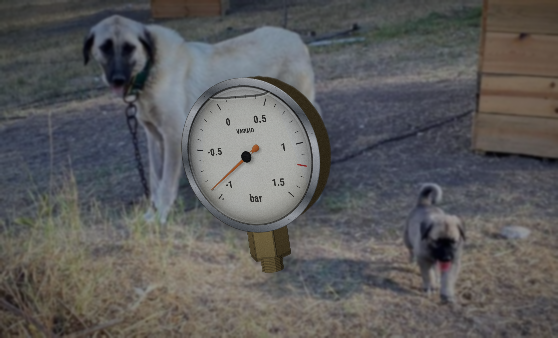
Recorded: -0.9; bar
